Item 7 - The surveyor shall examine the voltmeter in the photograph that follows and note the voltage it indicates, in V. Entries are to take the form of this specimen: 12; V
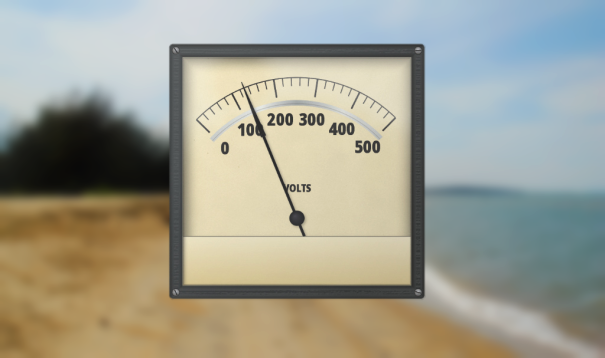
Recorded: 130; V
